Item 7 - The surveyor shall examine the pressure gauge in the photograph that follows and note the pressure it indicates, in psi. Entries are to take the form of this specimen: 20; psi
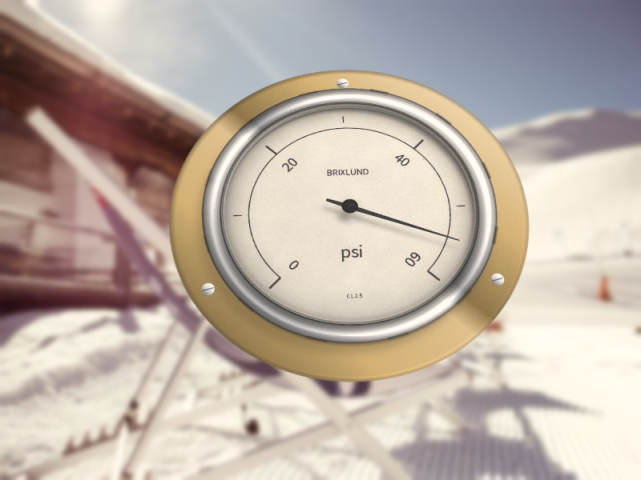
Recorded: 55; psi
